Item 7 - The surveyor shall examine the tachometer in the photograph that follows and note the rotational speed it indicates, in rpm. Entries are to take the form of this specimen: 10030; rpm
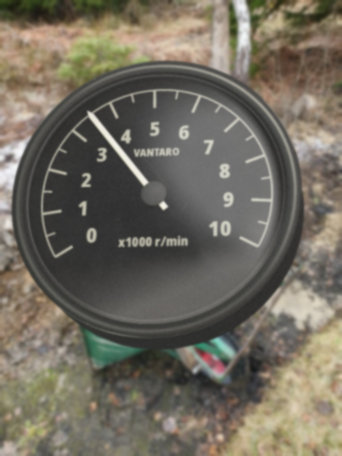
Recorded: 3500; rpm
